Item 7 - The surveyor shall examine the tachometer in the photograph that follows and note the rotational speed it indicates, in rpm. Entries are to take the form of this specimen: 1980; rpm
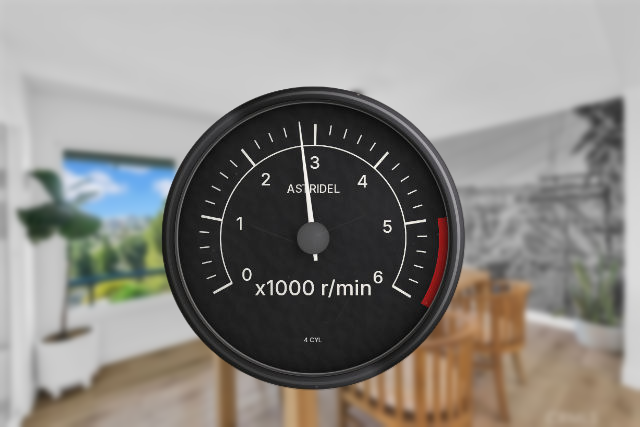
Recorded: 2800; rpm
